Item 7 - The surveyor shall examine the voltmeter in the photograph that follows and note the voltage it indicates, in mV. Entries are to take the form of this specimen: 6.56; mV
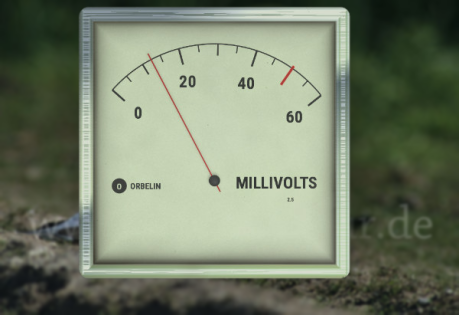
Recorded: 12.5; mV
